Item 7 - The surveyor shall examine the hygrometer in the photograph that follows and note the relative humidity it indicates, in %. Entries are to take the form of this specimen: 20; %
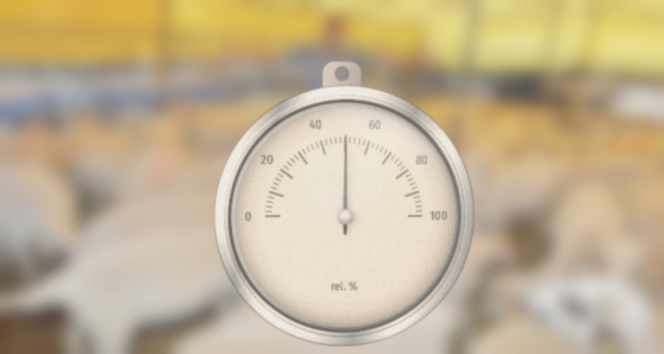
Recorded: 50; %
